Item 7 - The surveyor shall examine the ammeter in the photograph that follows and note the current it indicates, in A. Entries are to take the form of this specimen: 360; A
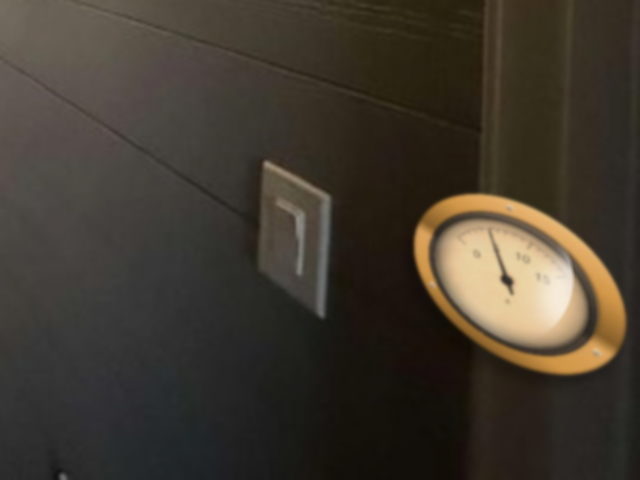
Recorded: 5; A
